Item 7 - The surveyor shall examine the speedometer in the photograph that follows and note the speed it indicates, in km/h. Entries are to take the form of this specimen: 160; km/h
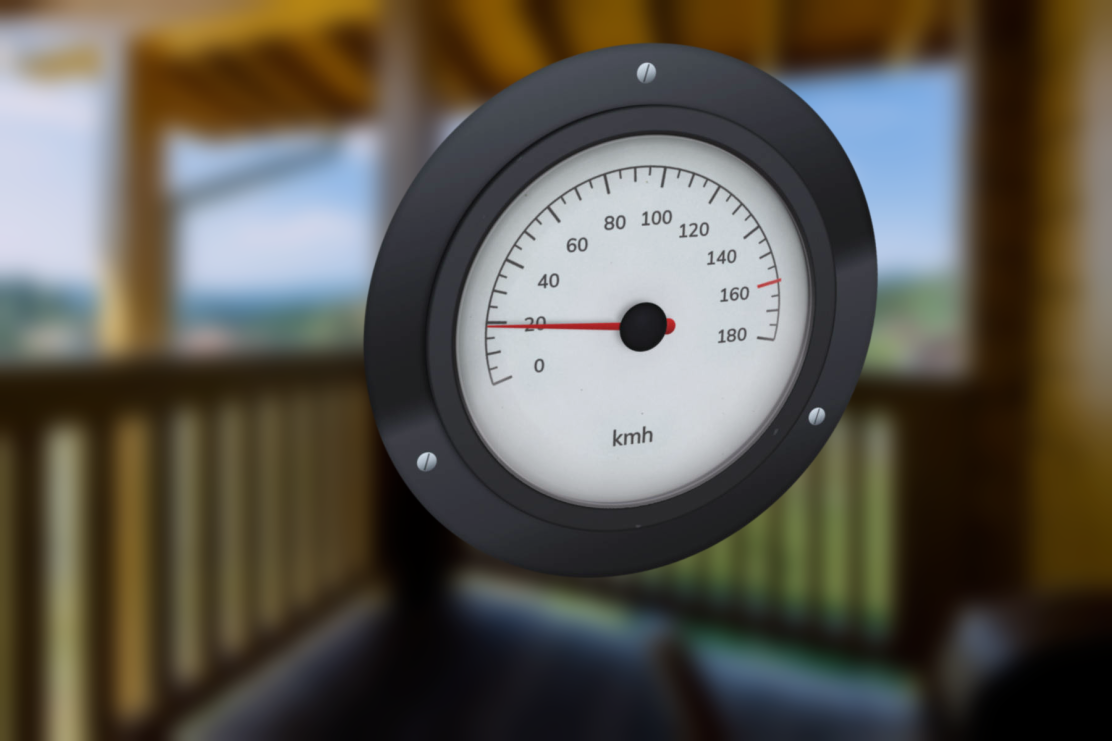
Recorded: 20; km/h
